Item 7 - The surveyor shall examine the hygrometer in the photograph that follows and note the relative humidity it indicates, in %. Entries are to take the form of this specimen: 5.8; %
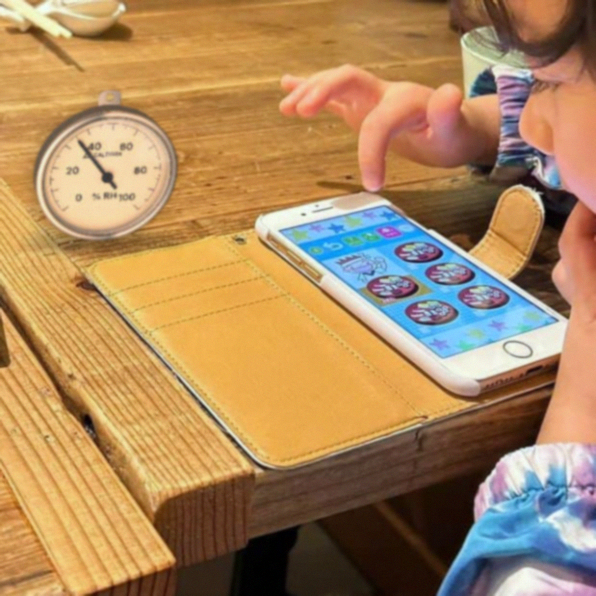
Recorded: 35; %
